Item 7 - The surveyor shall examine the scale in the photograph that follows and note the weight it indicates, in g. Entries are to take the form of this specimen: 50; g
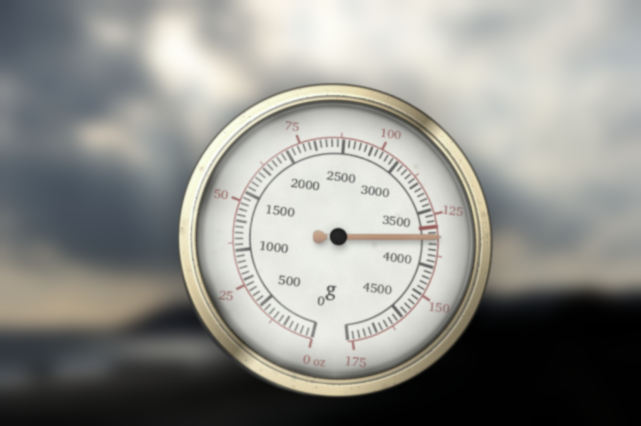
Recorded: 3750; g
